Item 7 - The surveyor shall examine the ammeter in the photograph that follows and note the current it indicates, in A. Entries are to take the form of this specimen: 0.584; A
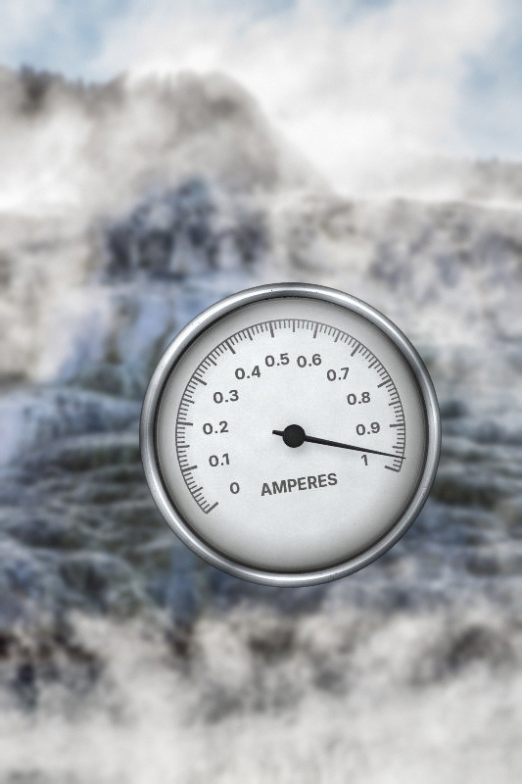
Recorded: 0.97; A
